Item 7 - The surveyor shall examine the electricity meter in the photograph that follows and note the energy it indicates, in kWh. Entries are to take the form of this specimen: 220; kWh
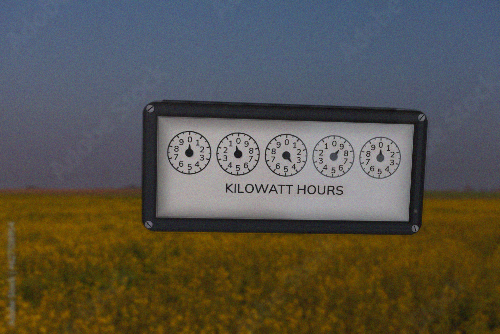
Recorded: 390; kWh
